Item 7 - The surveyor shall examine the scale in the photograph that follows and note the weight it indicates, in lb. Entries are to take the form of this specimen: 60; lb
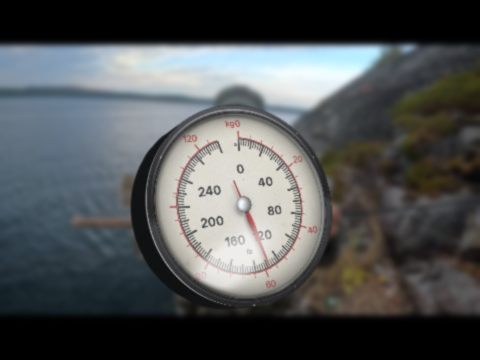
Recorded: 130; lb
